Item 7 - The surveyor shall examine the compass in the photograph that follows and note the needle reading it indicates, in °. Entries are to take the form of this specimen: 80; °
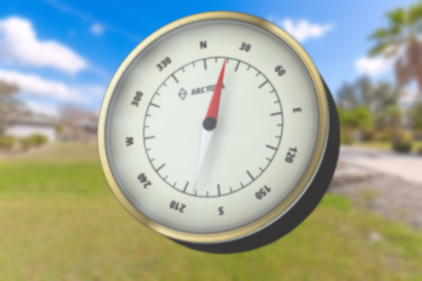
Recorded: 20; °
